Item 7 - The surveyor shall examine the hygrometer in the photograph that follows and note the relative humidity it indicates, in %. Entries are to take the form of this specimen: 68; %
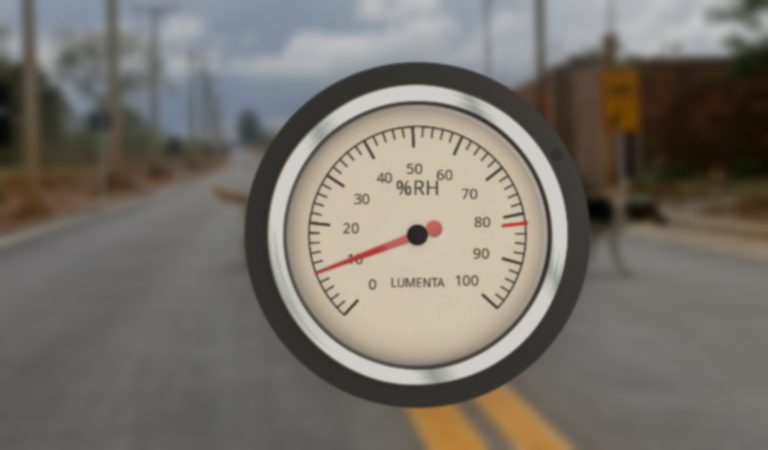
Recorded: 10; %
